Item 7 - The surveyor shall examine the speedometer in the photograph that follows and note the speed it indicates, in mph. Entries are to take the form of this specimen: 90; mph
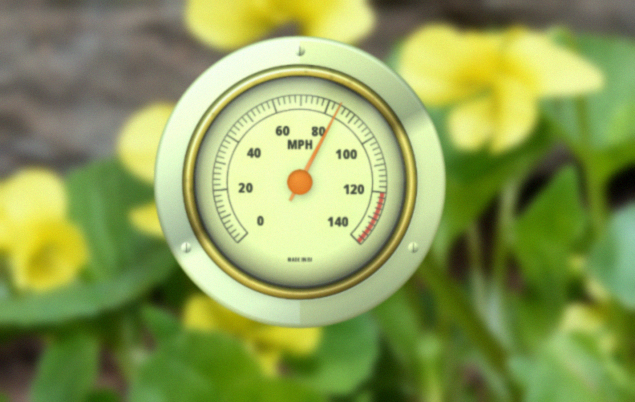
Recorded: 84; mph
